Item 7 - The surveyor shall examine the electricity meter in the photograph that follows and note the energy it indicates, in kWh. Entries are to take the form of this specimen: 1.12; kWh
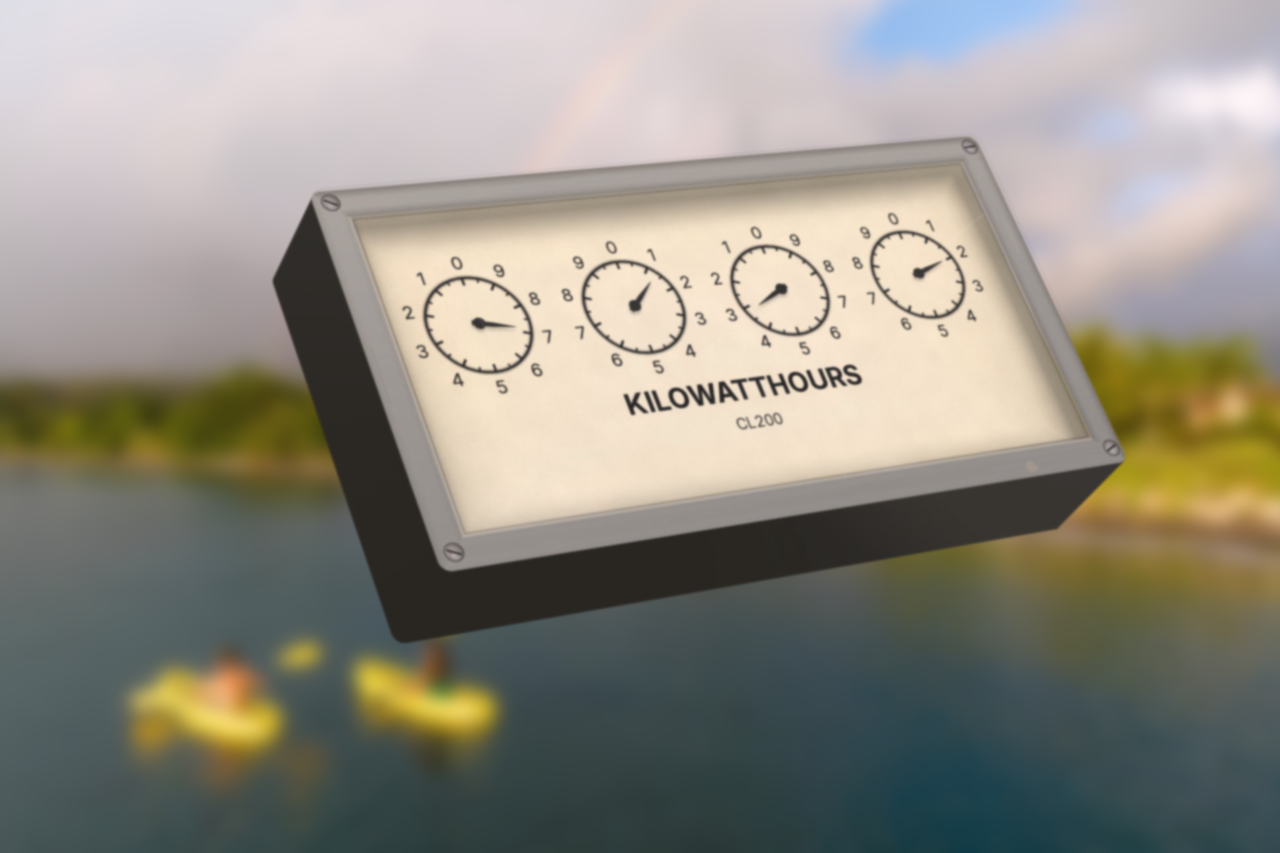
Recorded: 7132; kWh
